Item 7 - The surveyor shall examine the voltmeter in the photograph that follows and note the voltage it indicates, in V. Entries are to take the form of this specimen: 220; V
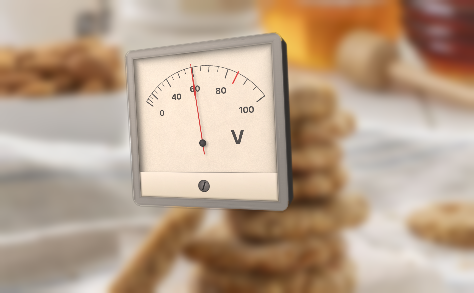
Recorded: 60; V
